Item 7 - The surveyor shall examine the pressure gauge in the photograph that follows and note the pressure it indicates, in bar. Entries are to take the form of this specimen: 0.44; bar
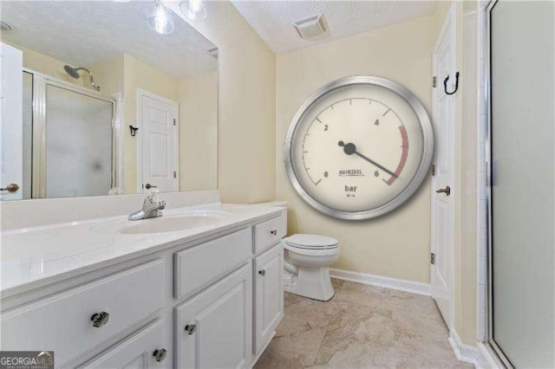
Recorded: 5.75; bar
